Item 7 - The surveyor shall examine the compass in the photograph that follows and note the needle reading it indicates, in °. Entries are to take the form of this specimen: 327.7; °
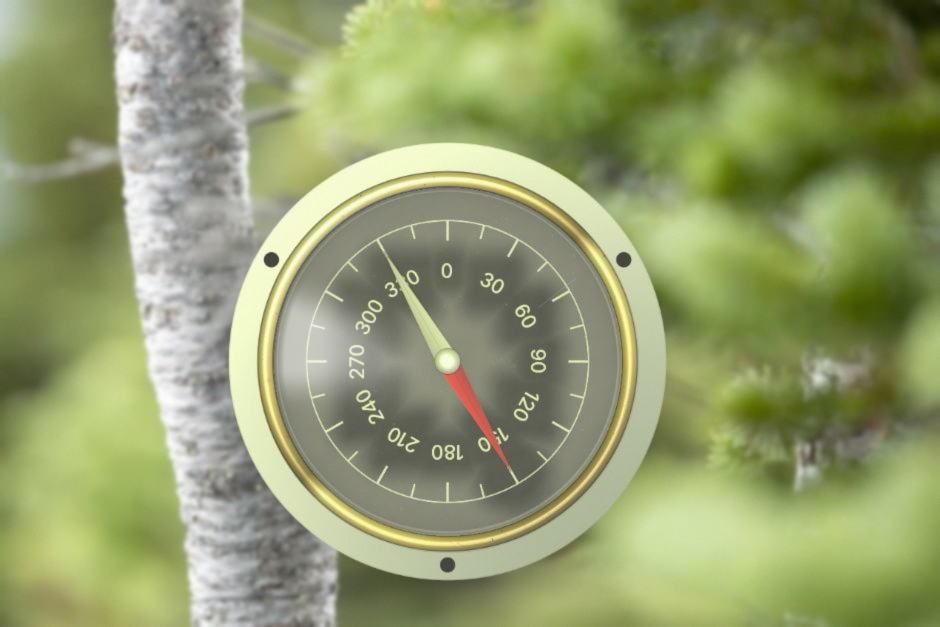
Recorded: 150; °
